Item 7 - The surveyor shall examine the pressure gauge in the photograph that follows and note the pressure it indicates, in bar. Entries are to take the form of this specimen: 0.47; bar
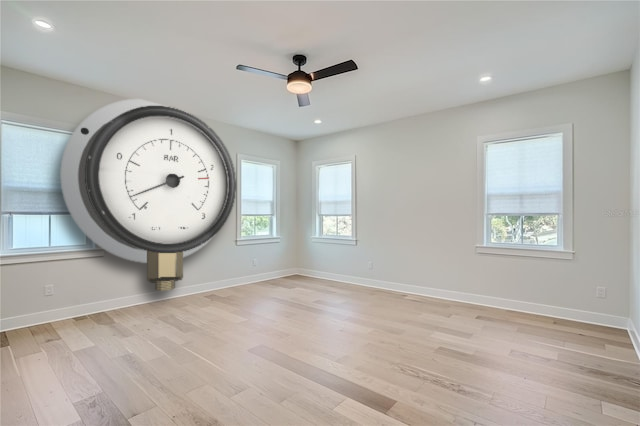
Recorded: -0.7; bar
